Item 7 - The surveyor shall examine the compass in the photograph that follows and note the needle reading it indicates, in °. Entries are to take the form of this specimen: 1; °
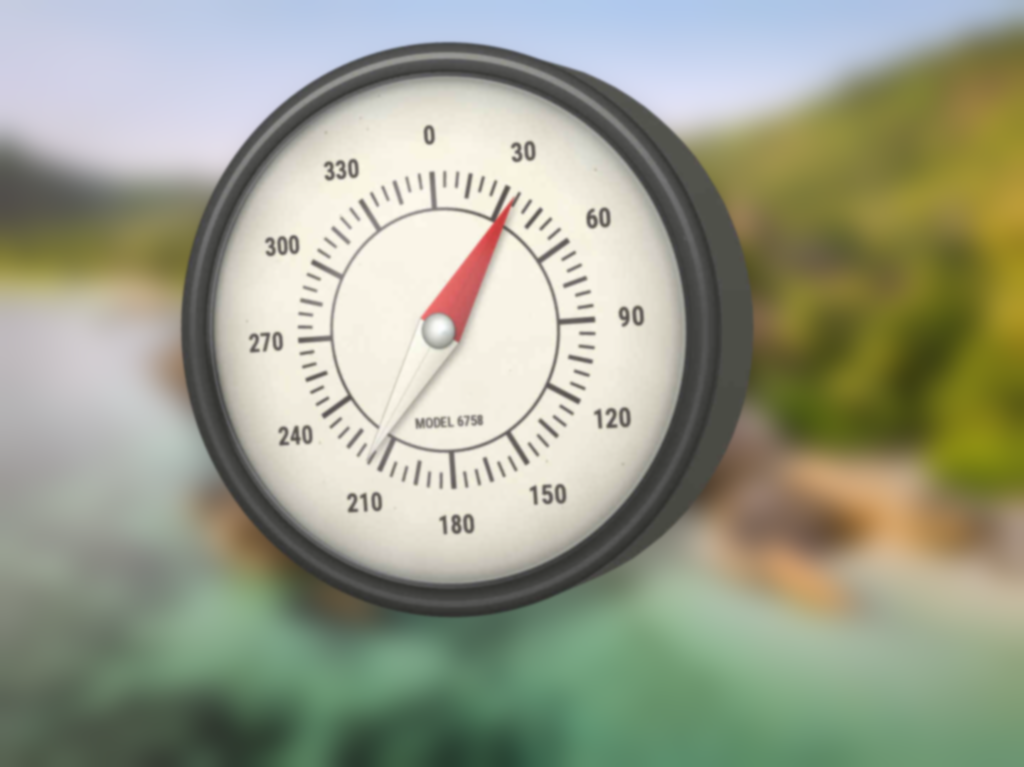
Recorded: 35; °
